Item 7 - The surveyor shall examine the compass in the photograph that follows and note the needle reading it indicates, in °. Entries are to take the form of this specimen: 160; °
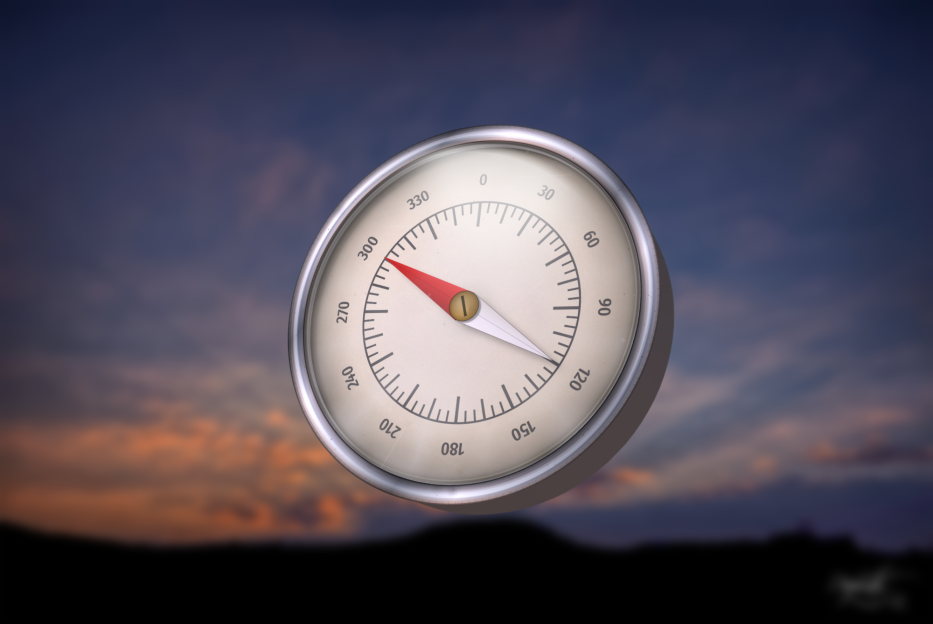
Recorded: 300; °
